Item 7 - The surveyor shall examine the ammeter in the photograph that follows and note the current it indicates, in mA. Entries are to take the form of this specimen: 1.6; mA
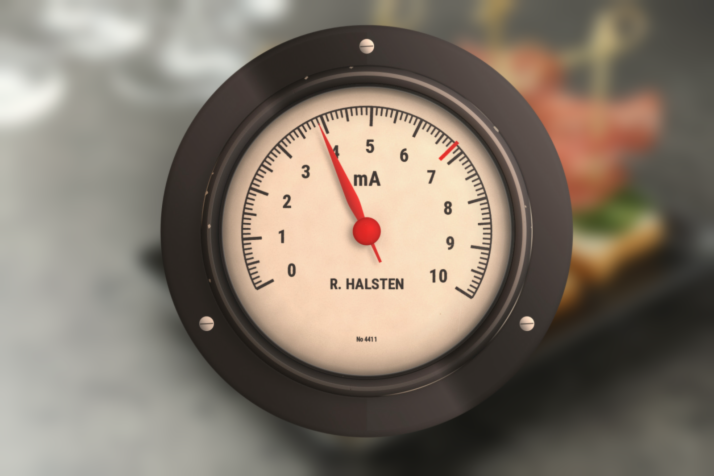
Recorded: 3.9; mA
